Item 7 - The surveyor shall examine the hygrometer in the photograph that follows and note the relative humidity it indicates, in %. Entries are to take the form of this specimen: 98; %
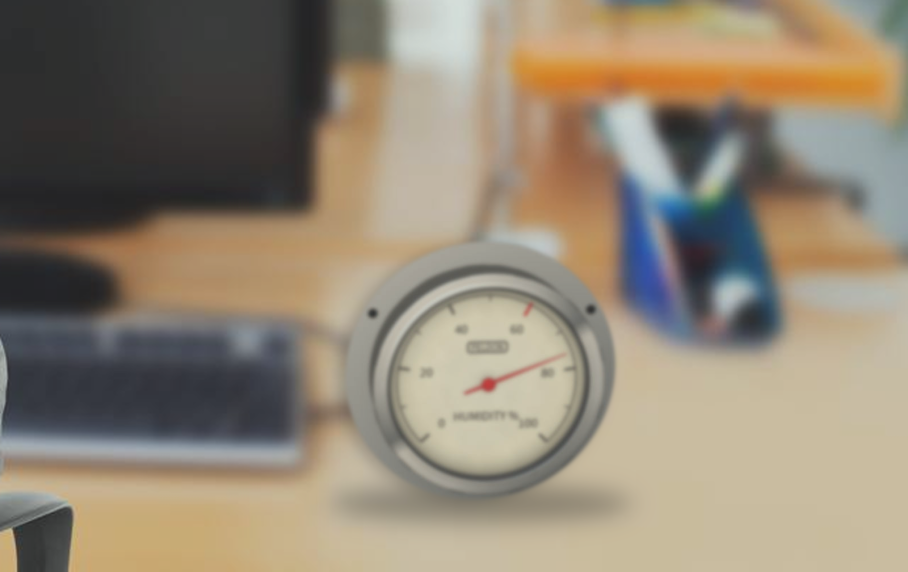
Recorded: 75; %
